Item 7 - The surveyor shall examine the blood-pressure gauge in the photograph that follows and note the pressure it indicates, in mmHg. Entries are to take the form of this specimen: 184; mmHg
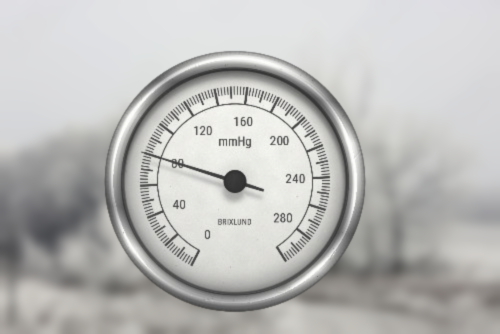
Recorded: 80; mmHg
